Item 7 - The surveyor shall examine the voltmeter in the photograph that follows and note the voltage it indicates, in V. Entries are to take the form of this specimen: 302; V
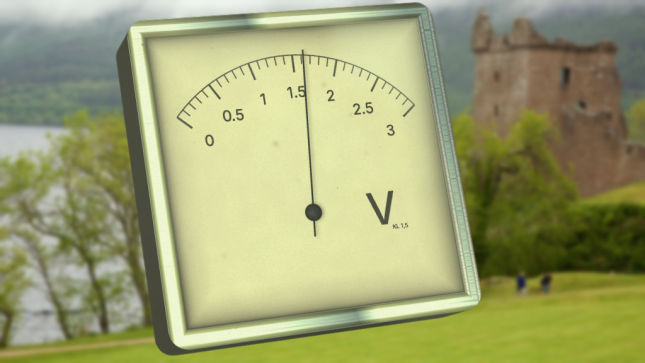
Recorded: 1.6; V
